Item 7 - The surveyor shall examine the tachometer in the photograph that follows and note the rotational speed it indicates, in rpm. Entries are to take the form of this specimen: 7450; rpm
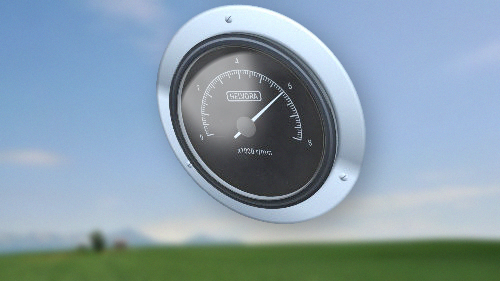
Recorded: 6000; rpm
